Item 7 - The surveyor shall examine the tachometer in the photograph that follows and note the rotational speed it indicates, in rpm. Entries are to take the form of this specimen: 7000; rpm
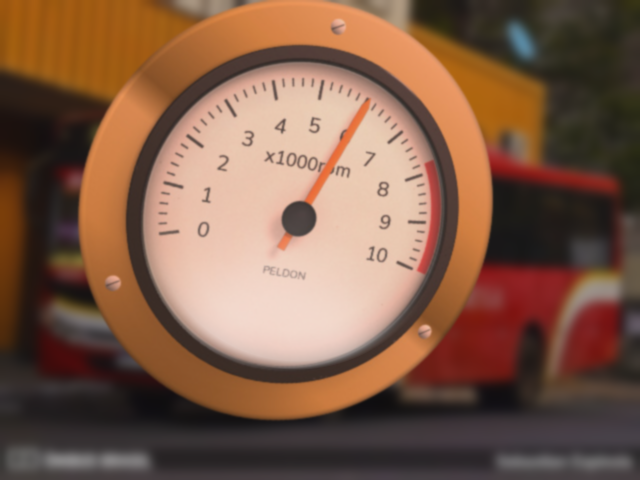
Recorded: 6000; rpm
